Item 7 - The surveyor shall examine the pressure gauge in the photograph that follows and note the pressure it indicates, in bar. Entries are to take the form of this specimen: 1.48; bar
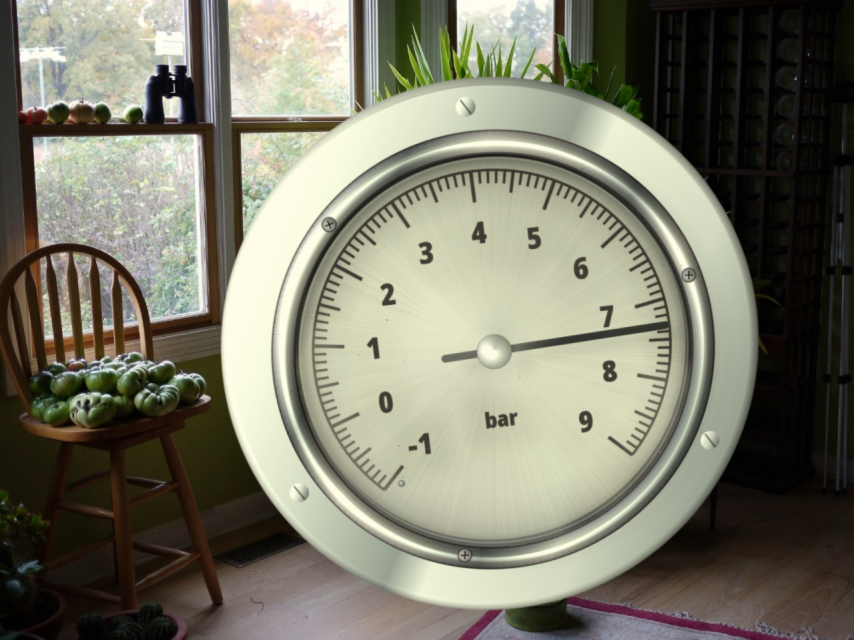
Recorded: 7.3; bar
